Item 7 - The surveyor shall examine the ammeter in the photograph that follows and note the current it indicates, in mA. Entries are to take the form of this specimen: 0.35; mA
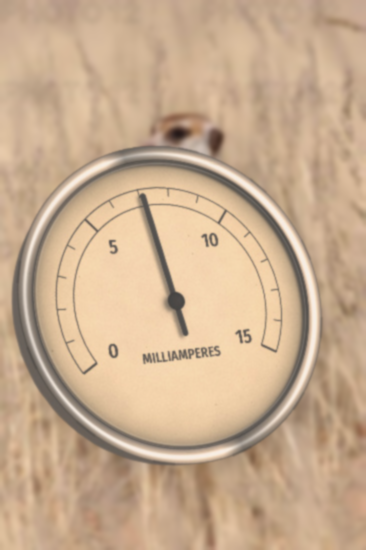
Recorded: 7; mA
